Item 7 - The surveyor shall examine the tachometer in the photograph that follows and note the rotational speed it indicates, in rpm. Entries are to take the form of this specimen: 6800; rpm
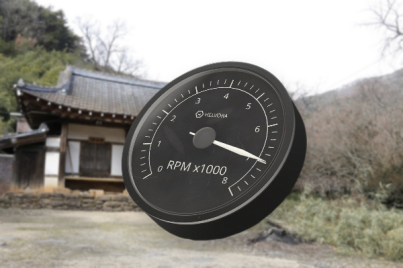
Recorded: 7000; rpm
